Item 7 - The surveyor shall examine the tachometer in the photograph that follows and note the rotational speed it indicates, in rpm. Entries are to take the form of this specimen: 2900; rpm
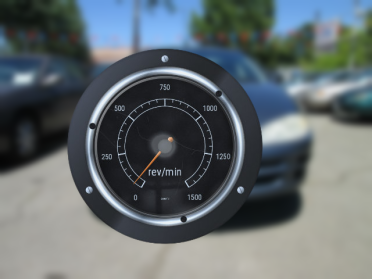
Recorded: 50; rpm
